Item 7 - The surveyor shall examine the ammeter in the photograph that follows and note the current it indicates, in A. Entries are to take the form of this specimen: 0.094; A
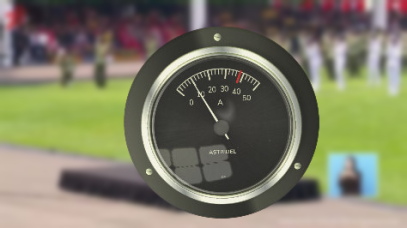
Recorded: 10; A
